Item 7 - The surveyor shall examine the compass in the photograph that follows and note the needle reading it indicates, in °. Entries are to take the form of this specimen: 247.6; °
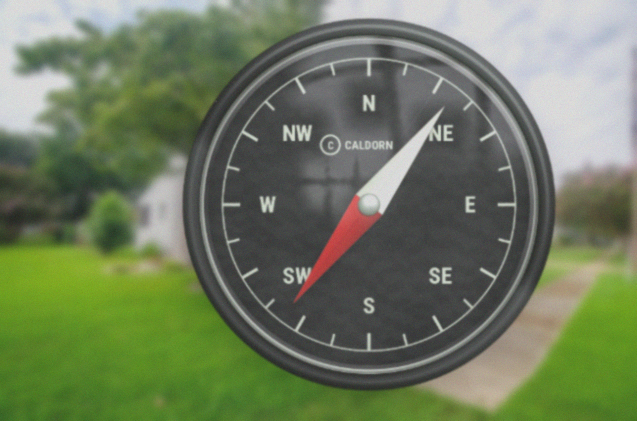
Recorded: 217.5; °
